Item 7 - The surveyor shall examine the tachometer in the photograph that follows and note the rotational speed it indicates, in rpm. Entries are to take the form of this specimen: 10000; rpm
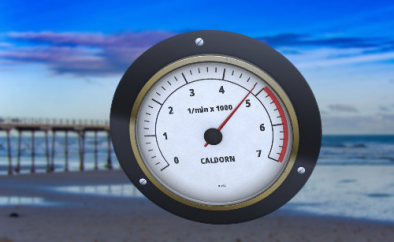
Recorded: 4800; rpm
